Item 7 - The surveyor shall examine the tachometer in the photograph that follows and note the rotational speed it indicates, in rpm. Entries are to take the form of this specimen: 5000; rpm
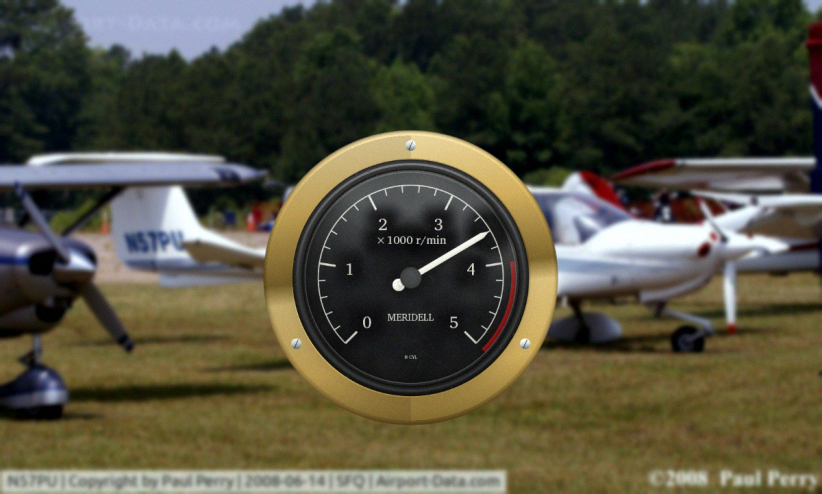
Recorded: 3600; rpm
